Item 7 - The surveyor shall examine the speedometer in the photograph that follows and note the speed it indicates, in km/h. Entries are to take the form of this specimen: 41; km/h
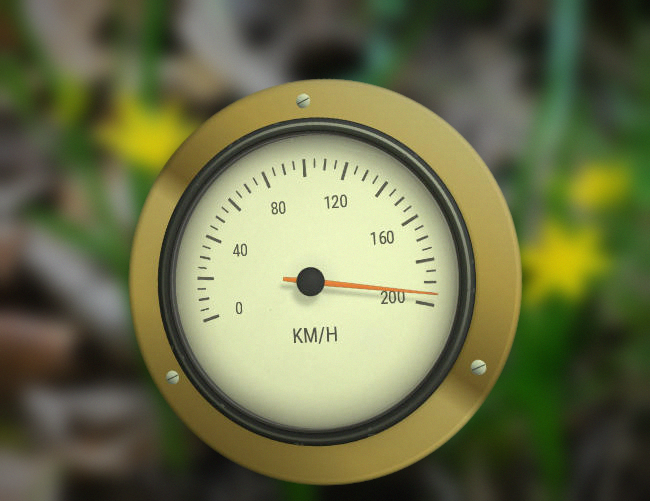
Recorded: 195; km/h
